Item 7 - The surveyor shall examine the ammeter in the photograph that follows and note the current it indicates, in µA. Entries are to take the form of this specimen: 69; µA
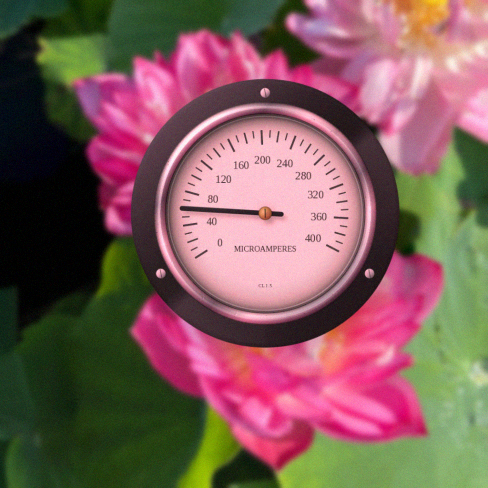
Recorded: 60; µA
